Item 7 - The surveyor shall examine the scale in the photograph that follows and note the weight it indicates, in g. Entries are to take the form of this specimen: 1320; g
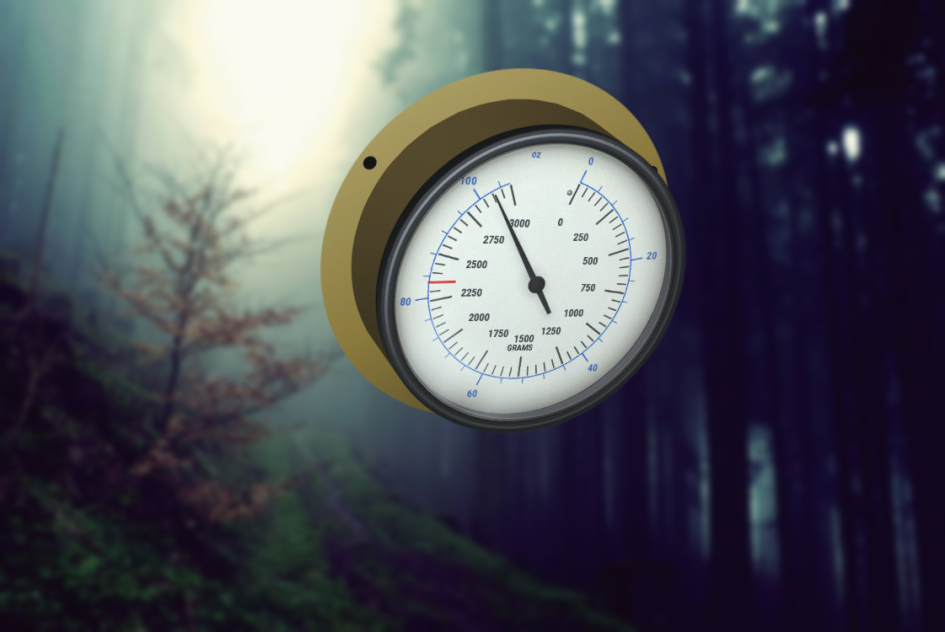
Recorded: 2900; g
